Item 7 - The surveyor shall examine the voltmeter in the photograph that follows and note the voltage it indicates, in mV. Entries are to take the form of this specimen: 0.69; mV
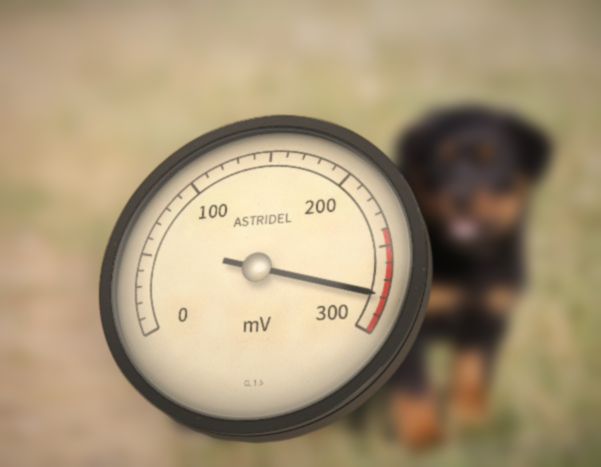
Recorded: 280; mV
